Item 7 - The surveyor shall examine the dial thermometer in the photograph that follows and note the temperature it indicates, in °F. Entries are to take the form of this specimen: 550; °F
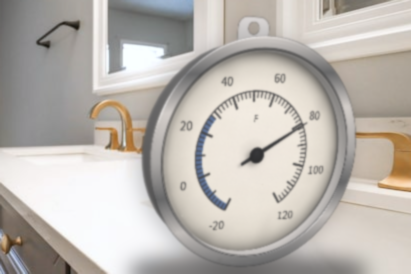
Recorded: 80; °F
